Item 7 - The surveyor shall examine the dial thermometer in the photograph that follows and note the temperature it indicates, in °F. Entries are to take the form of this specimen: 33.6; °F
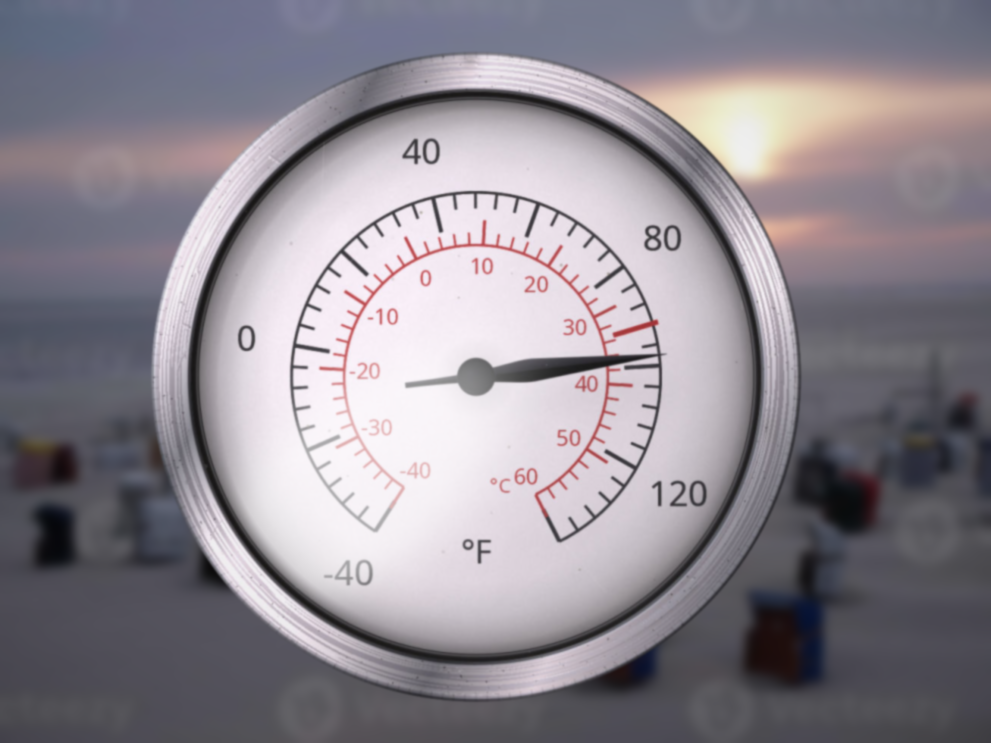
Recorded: 98; °F
